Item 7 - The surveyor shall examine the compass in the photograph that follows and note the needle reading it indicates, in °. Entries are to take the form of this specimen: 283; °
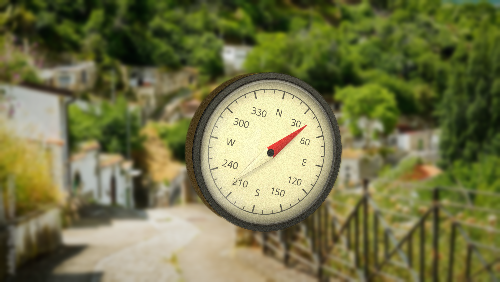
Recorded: 40; °
